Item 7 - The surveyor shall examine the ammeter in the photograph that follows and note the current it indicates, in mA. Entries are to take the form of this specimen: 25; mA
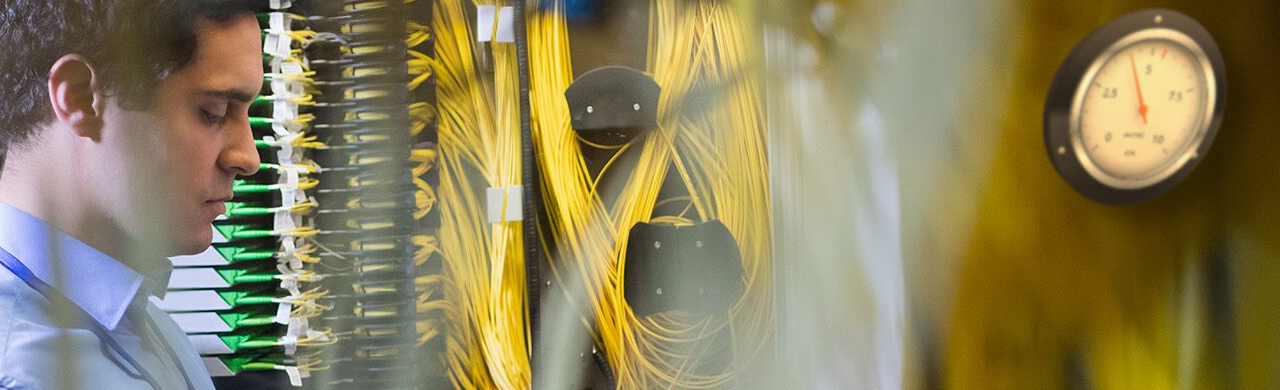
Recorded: 4; mA
